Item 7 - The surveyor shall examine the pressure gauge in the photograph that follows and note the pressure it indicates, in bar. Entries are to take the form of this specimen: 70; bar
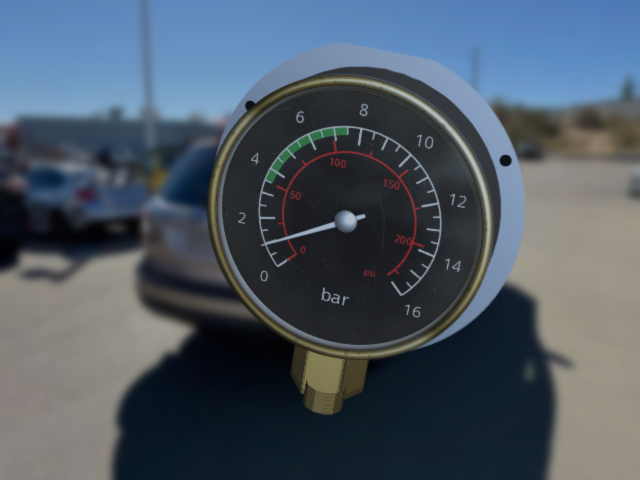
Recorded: 1; bar
